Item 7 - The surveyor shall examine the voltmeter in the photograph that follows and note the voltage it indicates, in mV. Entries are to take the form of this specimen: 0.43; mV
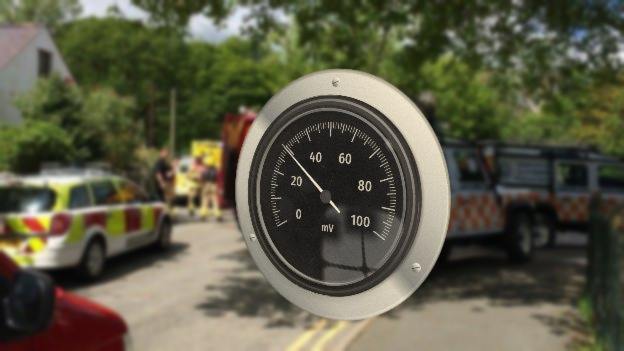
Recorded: 30; mV
